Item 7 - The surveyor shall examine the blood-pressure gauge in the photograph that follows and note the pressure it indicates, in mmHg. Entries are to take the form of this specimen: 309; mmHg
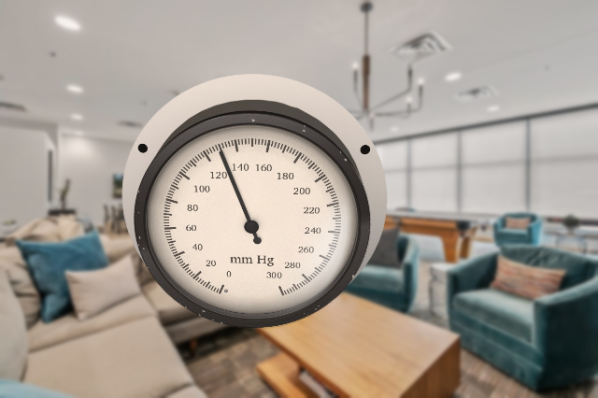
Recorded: 130; mmHg
